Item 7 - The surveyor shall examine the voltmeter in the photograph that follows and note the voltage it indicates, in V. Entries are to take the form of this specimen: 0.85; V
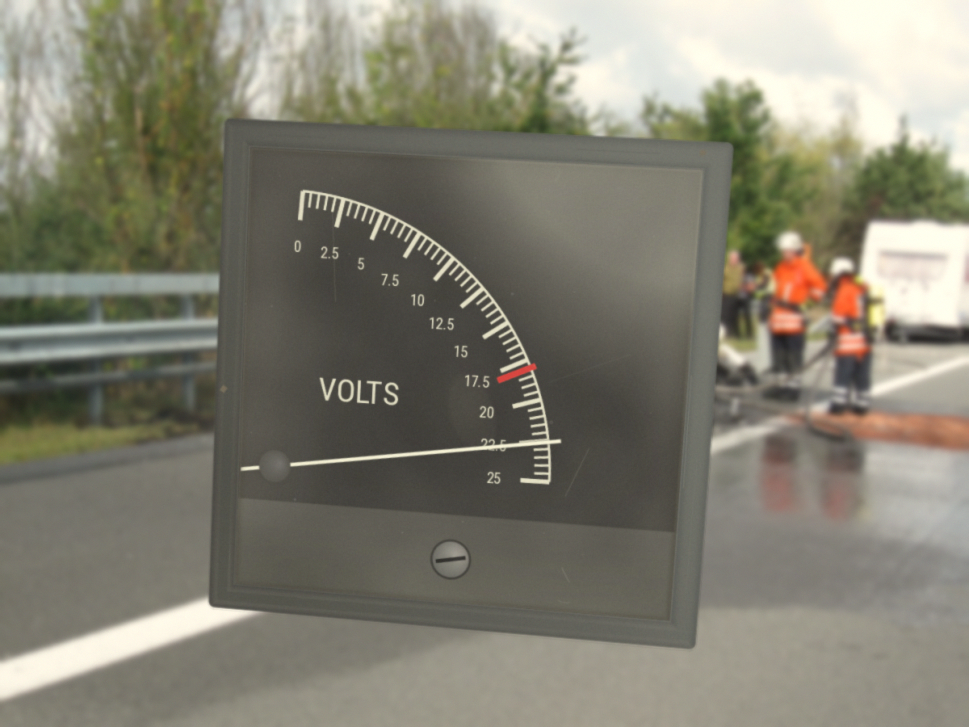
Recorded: 22.5; V
